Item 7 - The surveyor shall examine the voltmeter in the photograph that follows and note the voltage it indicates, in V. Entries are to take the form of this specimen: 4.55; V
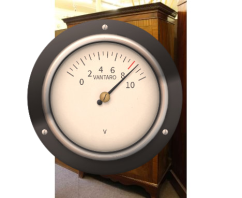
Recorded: 8.5; V
